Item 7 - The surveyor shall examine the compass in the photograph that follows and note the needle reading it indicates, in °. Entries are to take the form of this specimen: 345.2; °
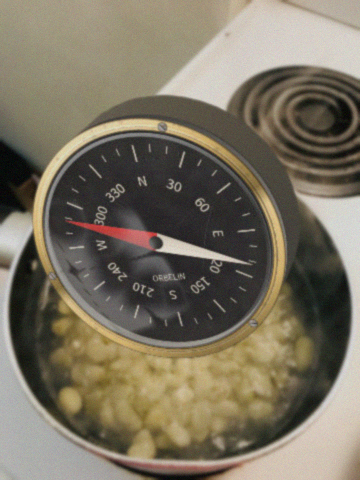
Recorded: 290; °
